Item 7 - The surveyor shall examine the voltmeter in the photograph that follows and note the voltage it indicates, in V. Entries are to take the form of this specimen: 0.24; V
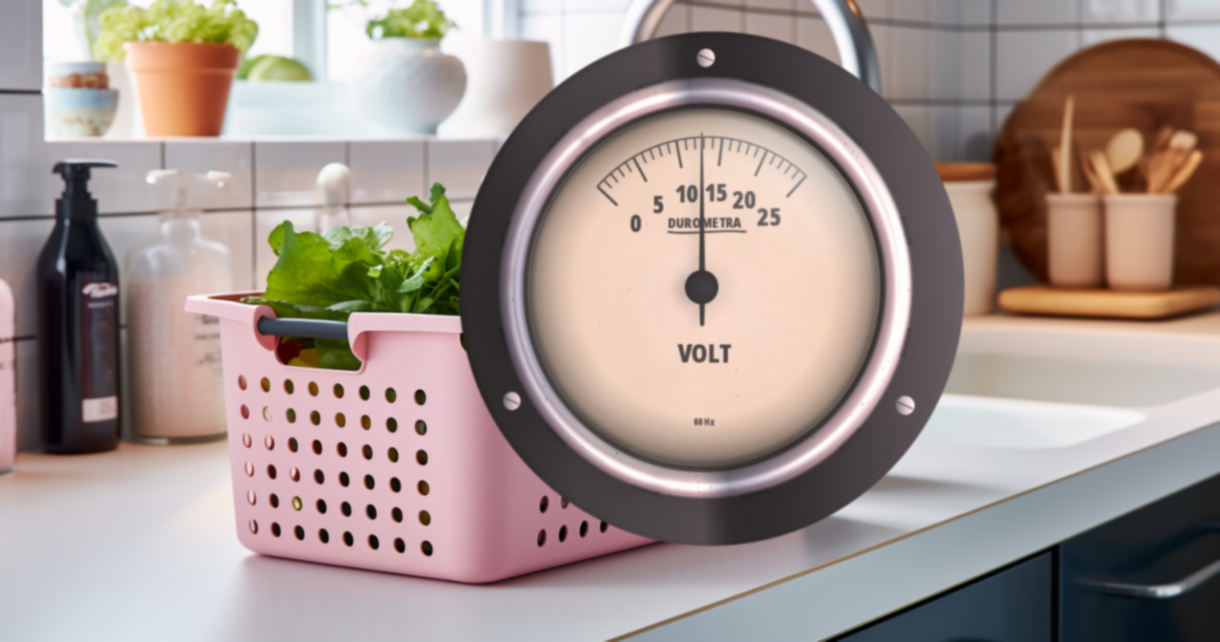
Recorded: 13; V
